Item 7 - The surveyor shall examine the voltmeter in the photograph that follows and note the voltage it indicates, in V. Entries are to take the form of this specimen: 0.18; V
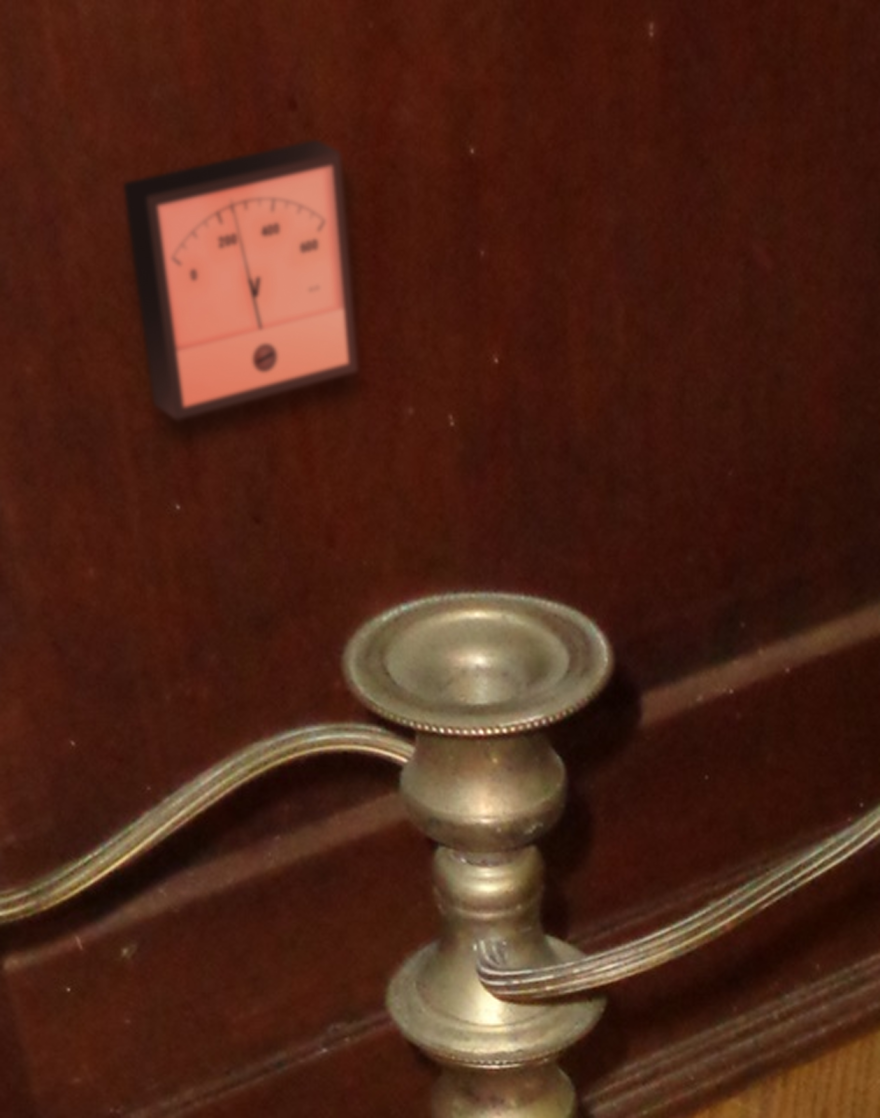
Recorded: 250; V
